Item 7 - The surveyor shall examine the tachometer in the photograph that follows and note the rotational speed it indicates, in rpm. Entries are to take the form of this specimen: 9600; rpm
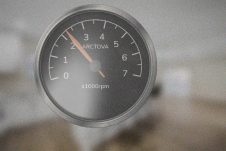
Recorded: 2250; rpm
